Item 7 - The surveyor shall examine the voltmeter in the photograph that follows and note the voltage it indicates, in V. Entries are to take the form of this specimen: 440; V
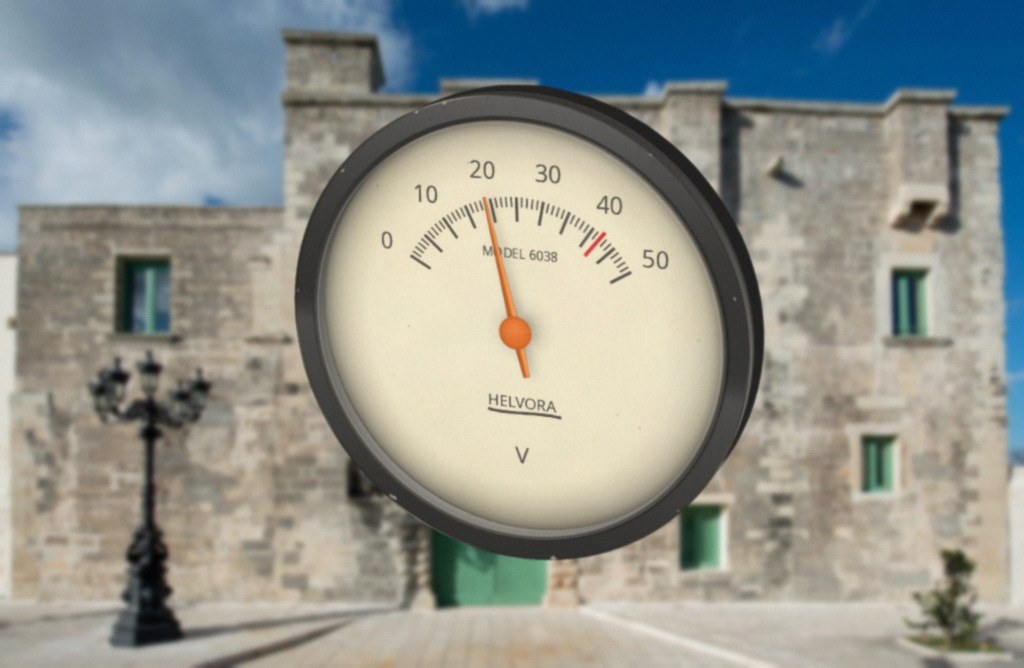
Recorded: 20; V
